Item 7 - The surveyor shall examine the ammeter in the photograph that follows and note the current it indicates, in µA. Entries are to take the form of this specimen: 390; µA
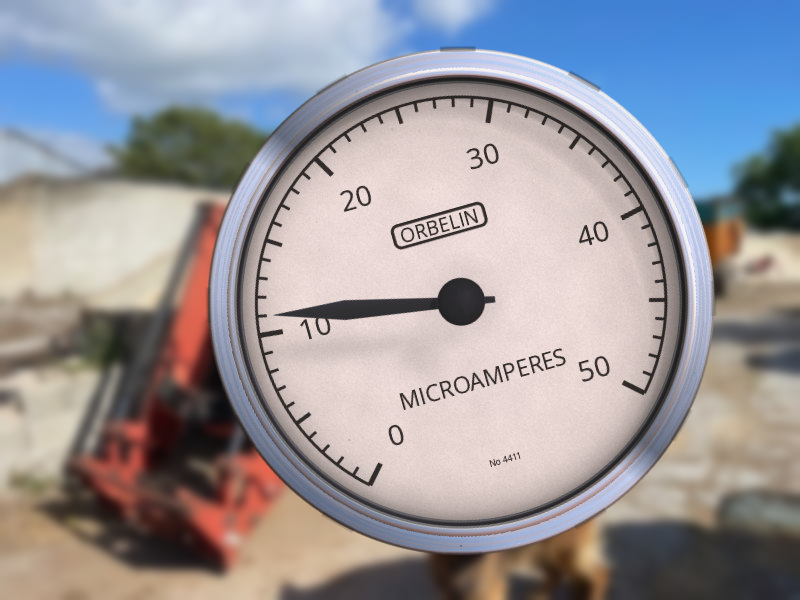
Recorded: 11; µA
